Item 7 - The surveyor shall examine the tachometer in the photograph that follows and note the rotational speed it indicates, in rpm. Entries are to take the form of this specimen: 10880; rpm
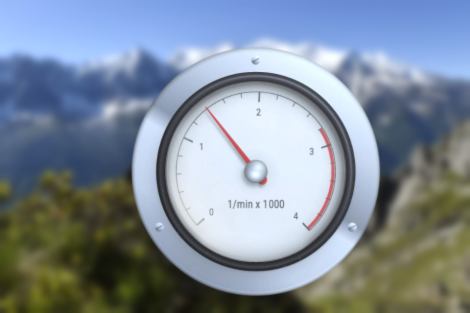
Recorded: 1400; rpm
